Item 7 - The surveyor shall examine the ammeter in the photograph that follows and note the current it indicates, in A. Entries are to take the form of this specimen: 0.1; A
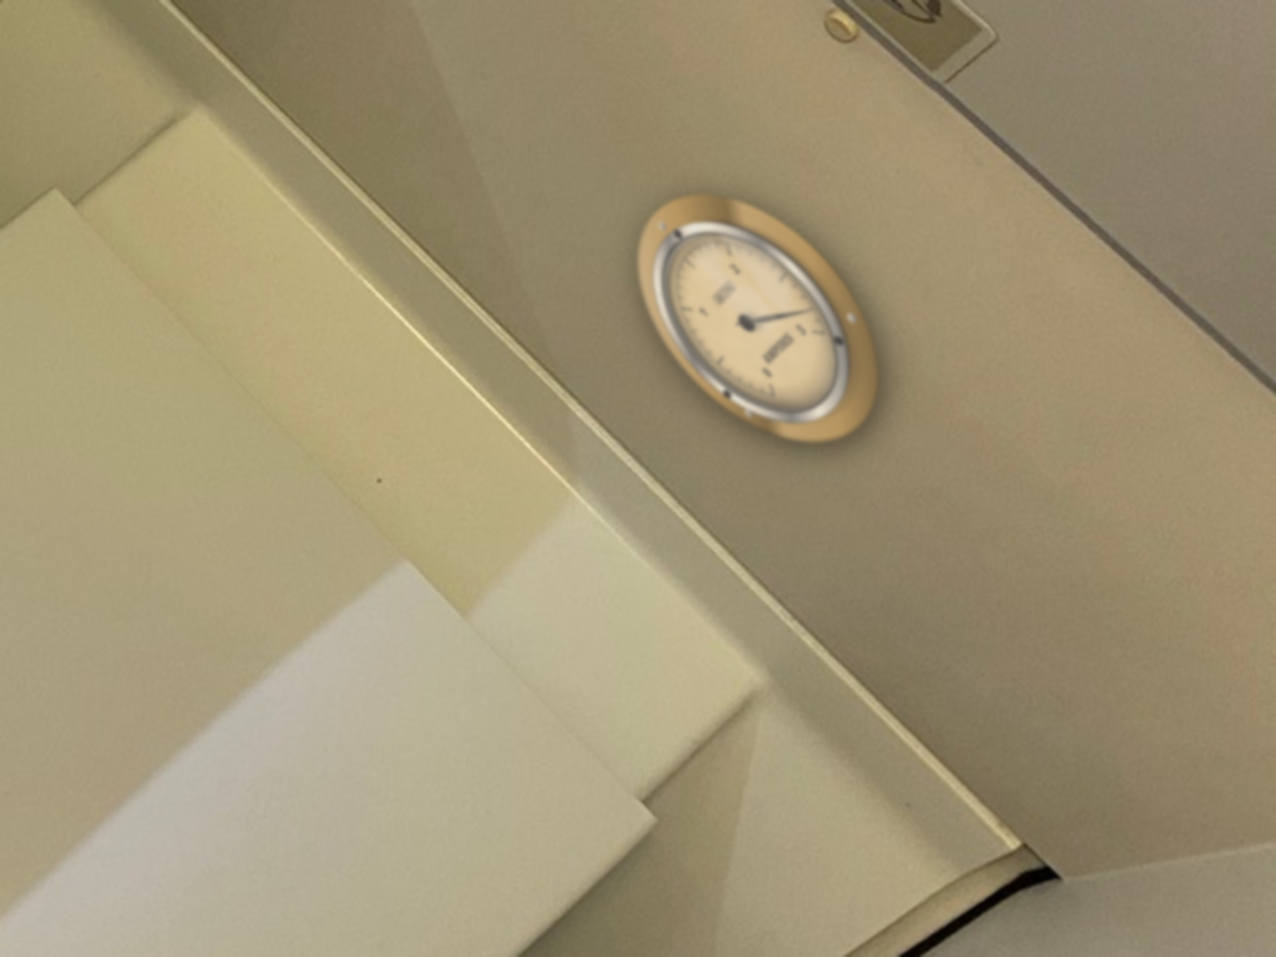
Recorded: 2.8; A
